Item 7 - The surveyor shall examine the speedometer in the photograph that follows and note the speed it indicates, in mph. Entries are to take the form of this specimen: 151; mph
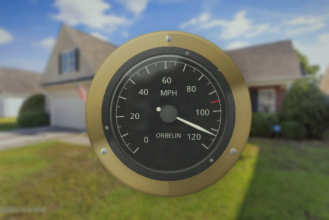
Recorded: 112.5; mph
